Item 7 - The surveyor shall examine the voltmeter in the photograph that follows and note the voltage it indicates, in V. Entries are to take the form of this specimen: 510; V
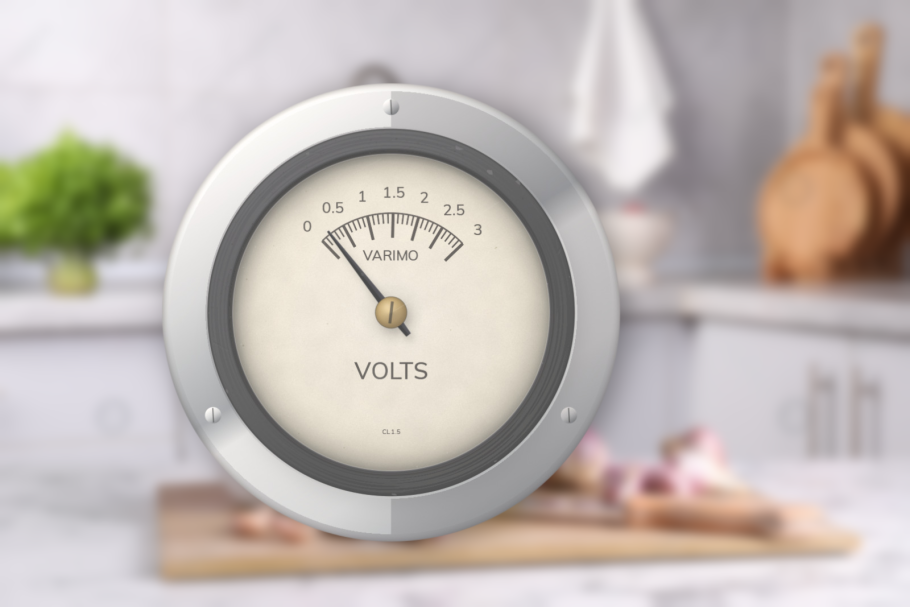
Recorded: 0.2; V
